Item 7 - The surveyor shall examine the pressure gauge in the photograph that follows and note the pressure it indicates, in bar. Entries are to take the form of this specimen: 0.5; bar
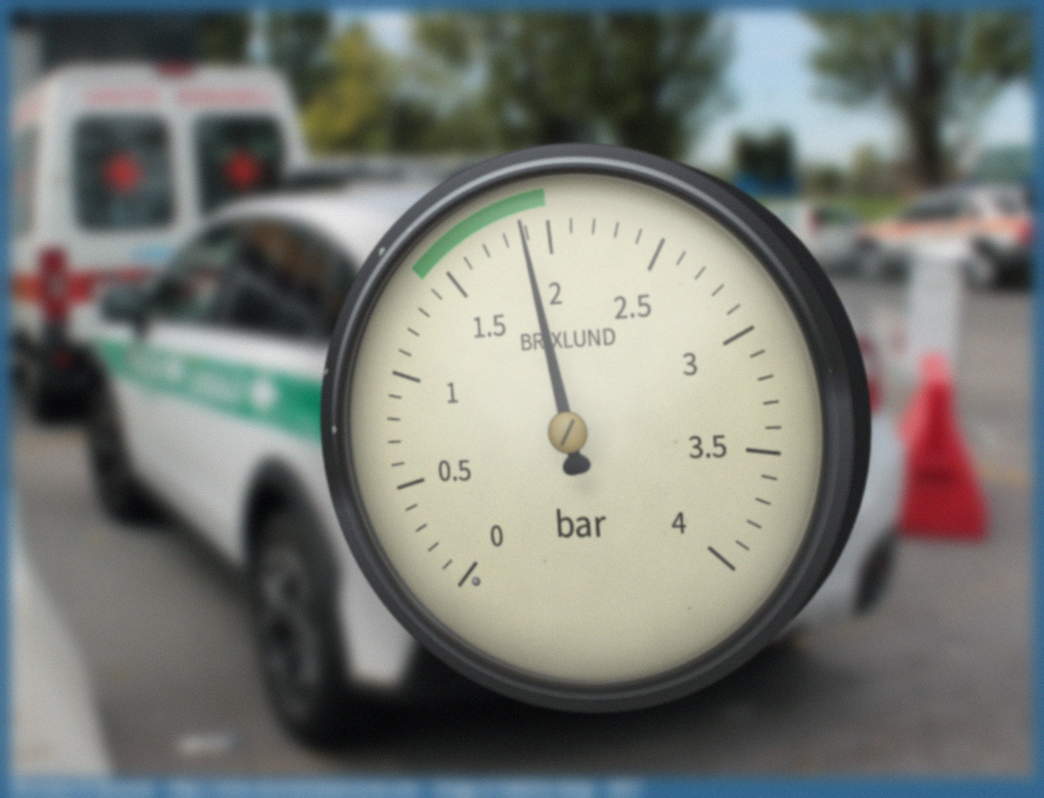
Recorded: 1.9; bar
